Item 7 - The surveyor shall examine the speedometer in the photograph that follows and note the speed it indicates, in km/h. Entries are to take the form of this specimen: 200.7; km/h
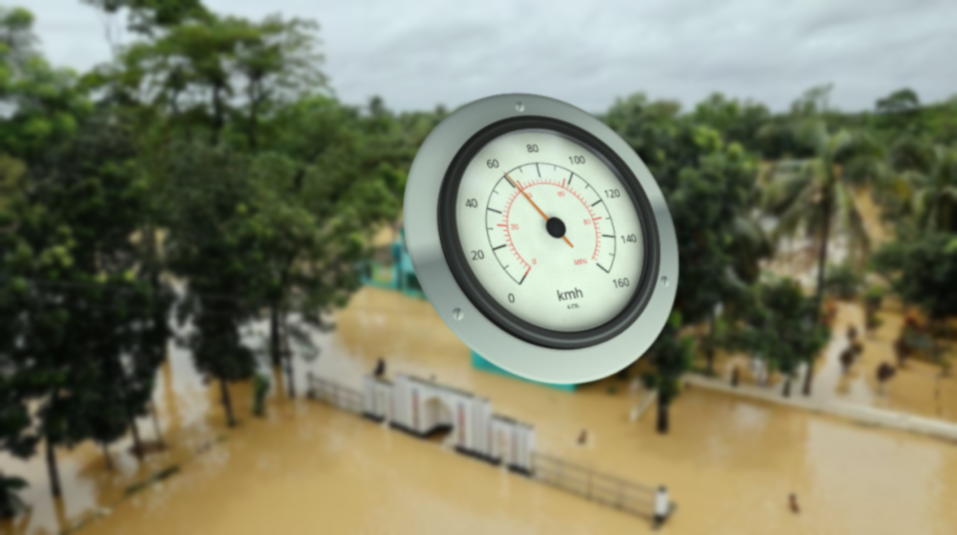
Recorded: 60; km/h
